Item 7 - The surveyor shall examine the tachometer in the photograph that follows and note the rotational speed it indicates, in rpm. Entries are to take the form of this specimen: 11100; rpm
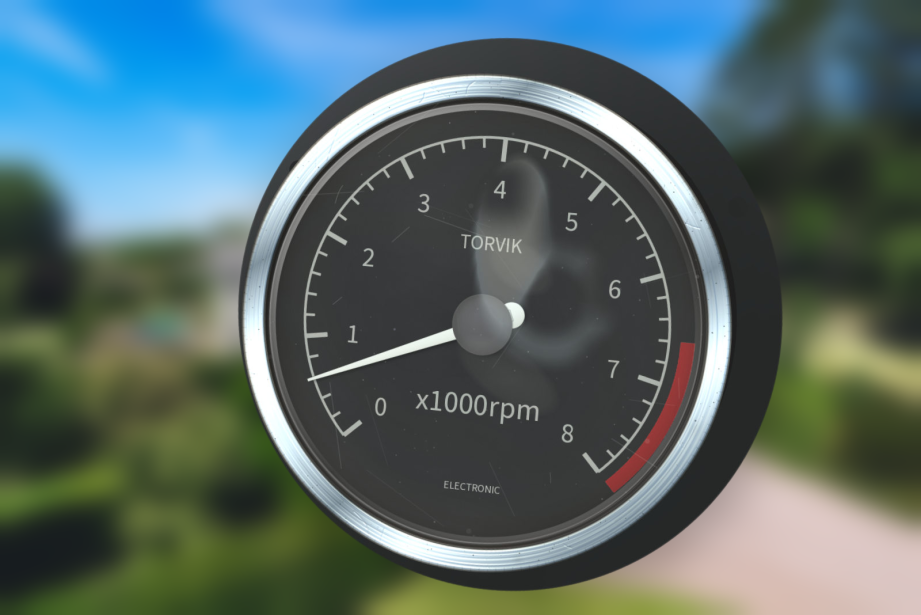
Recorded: 600; rpm
